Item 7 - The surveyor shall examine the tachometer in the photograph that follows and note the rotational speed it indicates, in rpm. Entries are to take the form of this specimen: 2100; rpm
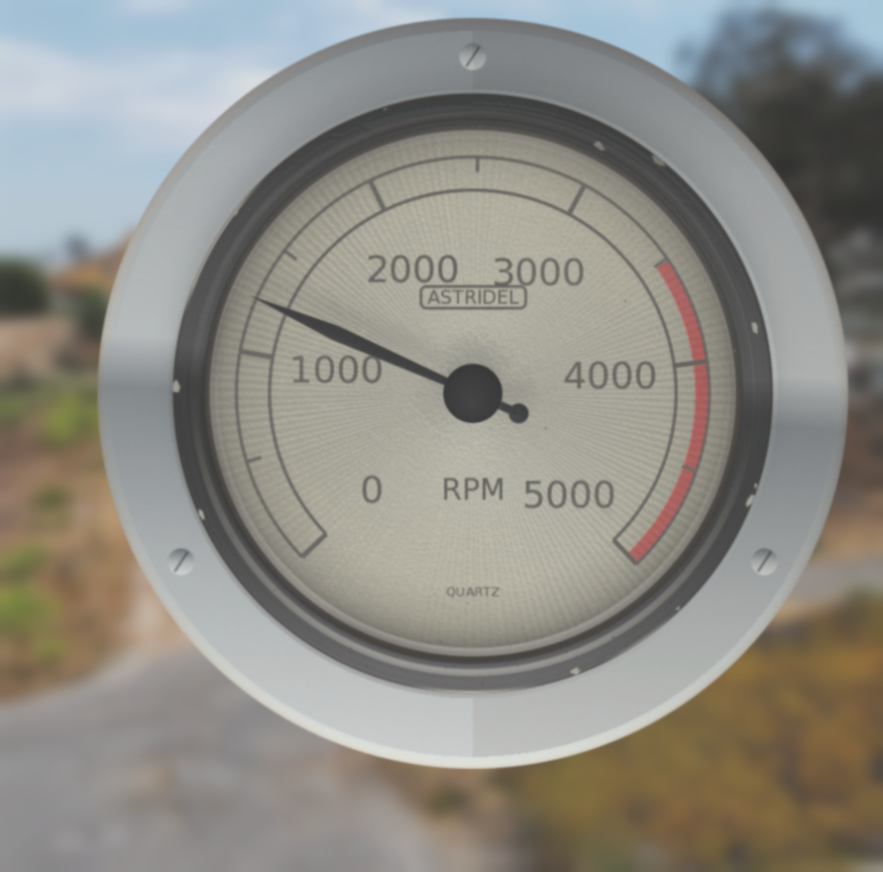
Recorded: 1250; rpm
